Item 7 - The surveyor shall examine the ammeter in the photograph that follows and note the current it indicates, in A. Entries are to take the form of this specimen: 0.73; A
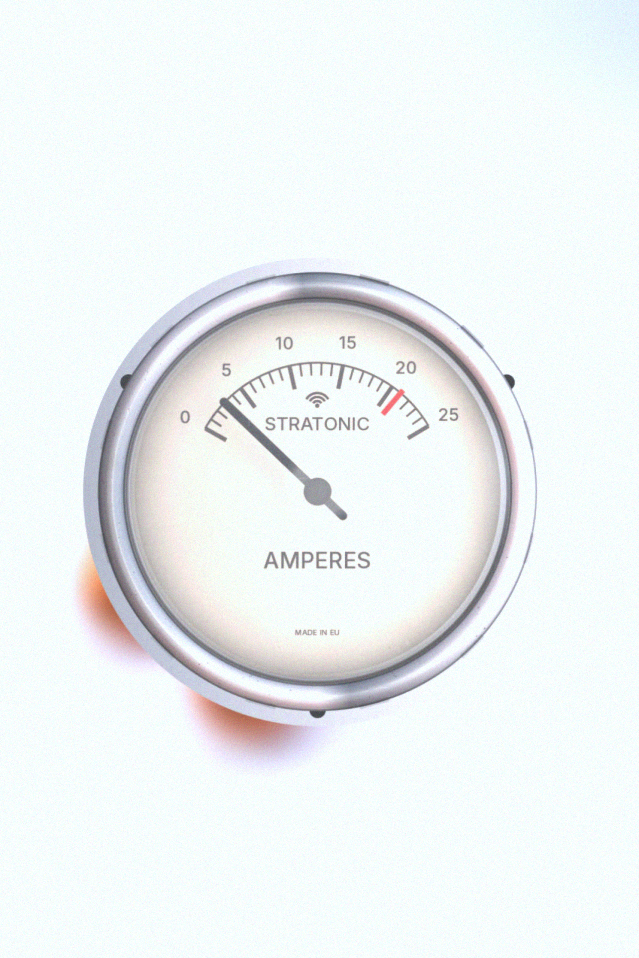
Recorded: 3; A
